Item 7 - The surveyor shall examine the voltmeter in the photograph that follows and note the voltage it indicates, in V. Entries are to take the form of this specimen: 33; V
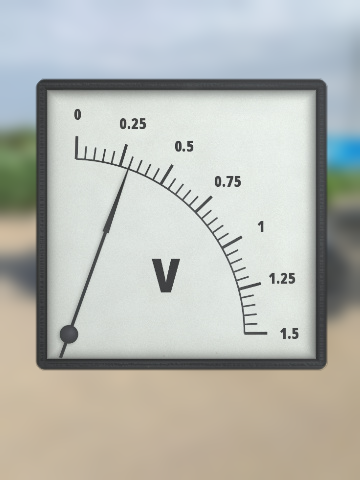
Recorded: 0.3; V
